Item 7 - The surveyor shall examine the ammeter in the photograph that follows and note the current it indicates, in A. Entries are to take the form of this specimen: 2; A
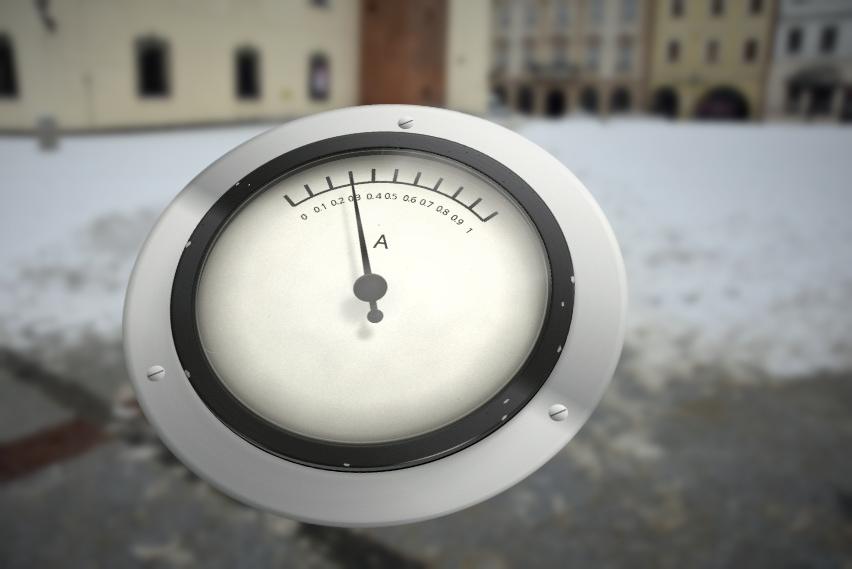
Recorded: 0.3; A
